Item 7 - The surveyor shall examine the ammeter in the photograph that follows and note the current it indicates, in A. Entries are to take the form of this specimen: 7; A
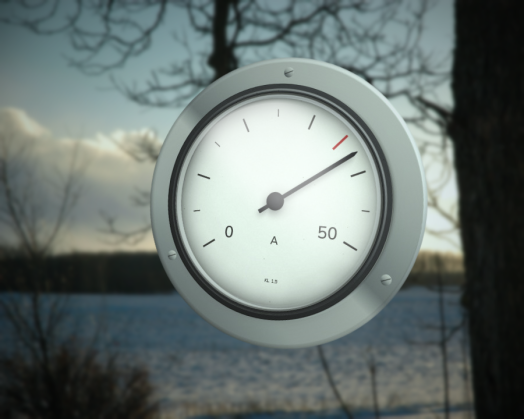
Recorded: 37.5; A
